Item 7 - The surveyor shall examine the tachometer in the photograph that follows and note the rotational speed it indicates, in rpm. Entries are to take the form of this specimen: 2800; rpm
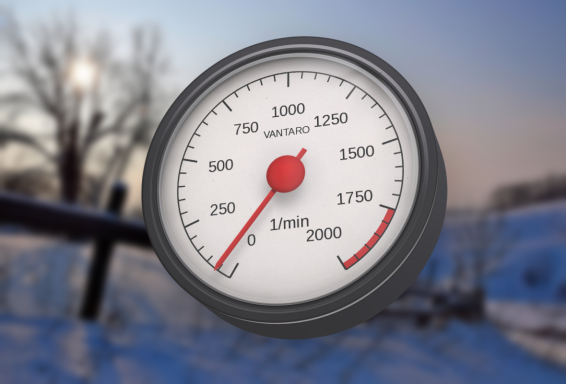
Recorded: 50; rpm
